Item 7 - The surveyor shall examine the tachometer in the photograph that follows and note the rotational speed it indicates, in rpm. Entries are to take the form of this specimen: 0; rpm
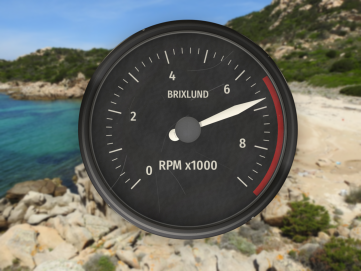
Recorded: 6800; rpm
